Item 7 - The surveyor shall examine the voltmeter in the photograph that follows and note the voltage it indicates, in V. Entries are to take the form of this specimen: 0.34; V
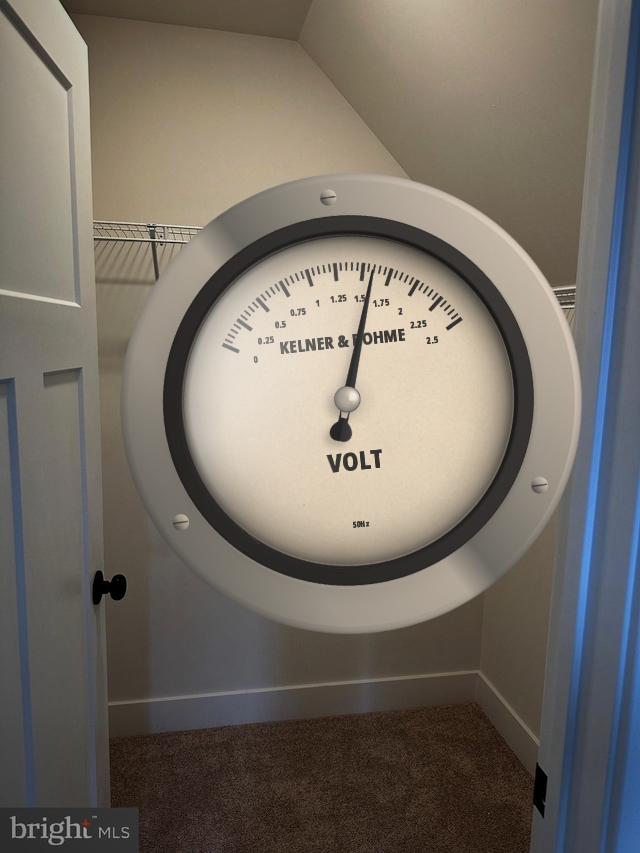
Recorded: 1.6; V
